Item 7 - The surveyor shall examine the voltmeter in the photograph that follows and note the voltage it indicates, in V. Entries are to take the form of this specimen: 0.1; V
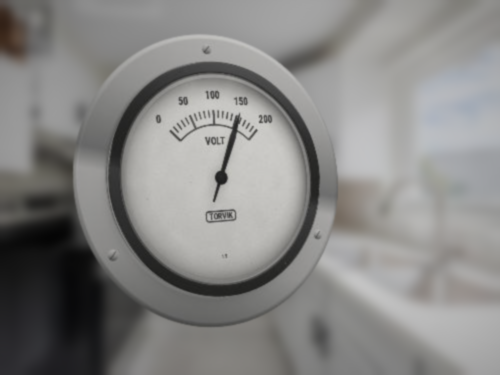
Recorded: 150; V
